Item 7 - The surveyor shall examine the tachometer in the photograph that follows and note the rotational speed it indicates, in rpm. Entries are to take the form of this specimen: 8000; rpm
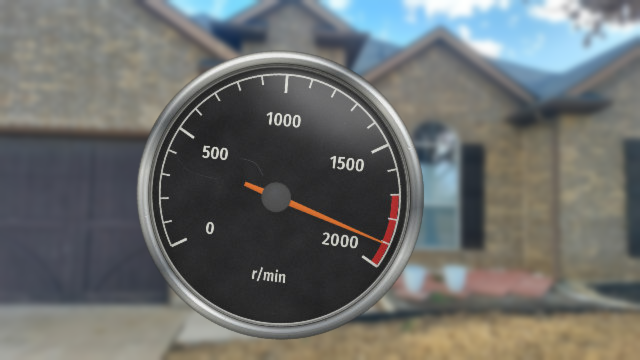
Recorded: 1900; rpm
